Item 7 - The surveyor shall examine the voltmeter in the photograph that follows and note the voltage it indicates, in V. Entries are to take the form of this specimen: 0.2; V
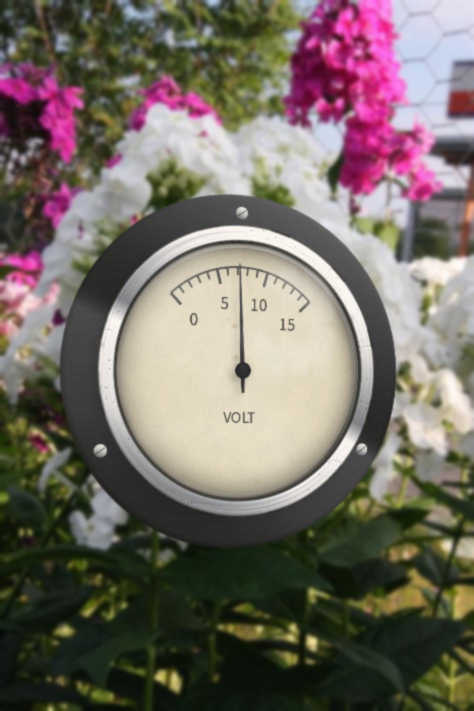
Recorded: 7; V
